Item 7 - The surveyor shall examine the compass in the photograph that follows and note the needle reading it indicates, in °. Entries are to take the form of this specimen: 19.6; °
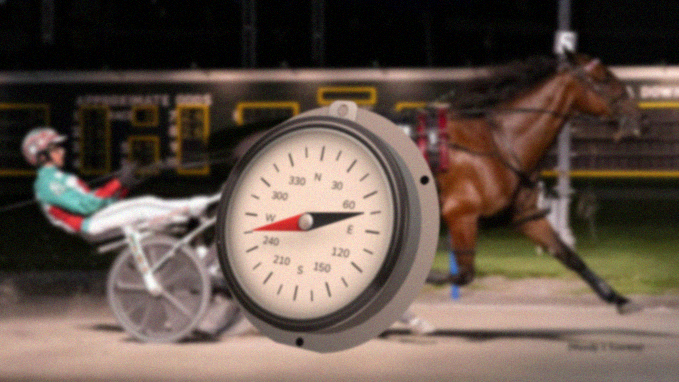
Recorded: 255; °
